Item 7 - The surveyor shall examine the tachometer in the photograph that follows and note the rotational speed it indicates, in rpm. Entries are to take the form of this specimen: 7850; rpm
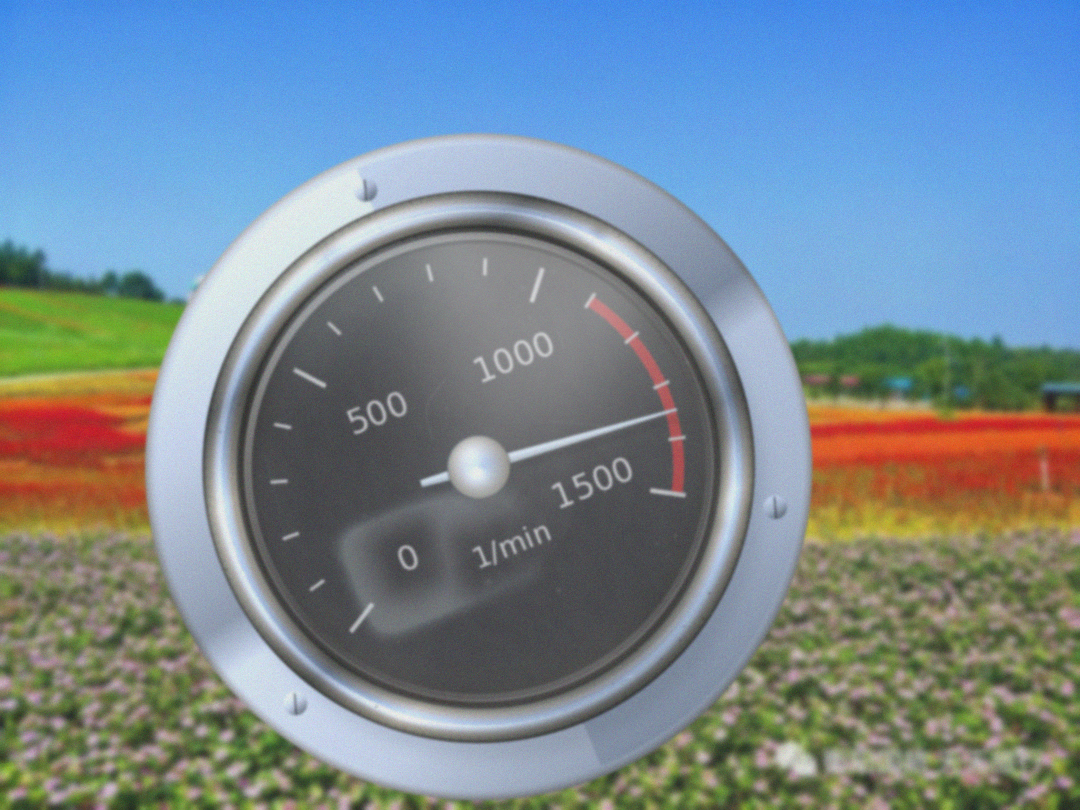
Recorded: 1350; rpm
